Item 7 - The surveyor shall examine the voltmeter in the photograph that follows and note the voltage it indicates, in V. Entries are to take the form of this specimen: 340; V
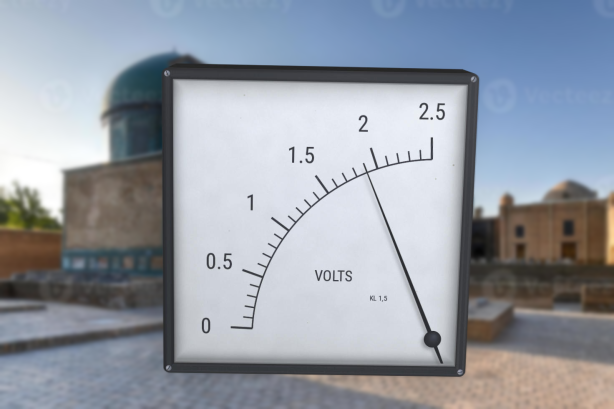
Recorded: 1.9; V
